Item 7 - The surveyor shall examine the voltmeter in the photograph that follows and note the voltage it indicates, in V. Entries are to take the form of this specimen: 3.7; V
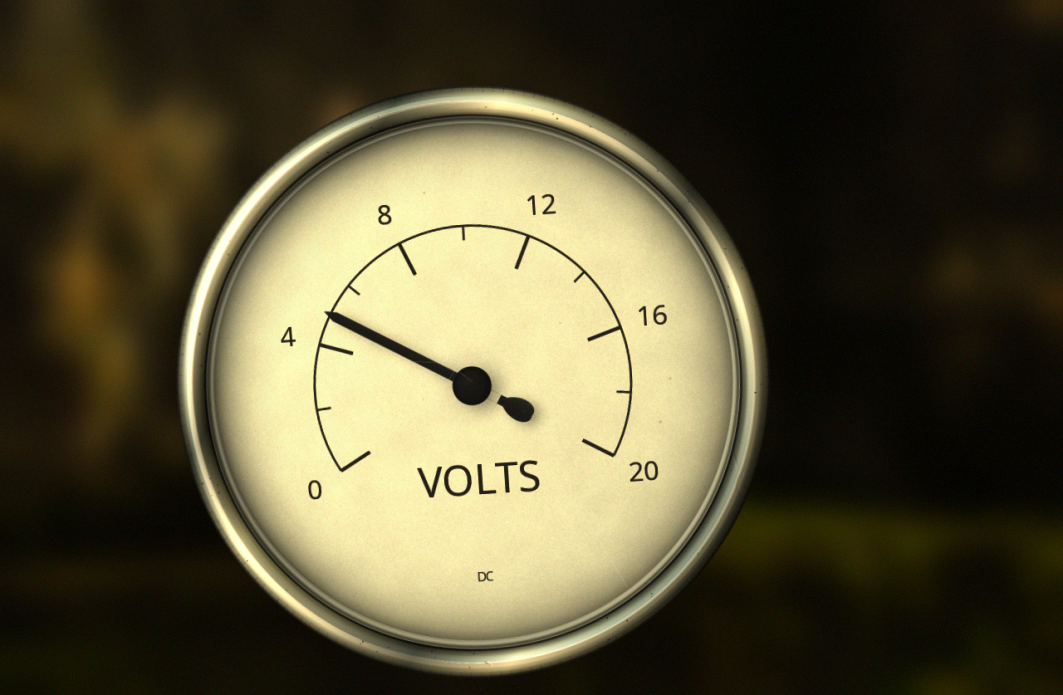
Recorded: 5; V
